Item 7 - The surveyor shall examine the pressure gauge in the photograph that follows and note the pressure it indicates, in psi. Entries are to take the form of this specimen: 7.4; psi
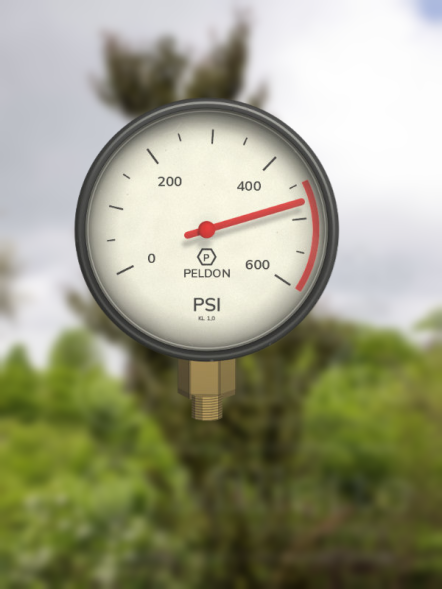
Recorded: 475; psi
